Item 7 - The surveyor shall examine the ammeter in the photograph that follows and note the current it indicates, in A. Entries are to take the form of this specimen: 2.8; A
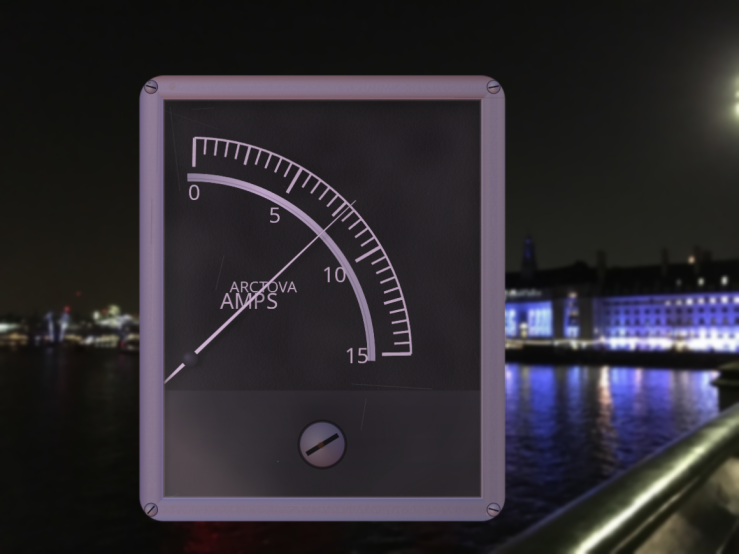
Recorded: 7.75; A
